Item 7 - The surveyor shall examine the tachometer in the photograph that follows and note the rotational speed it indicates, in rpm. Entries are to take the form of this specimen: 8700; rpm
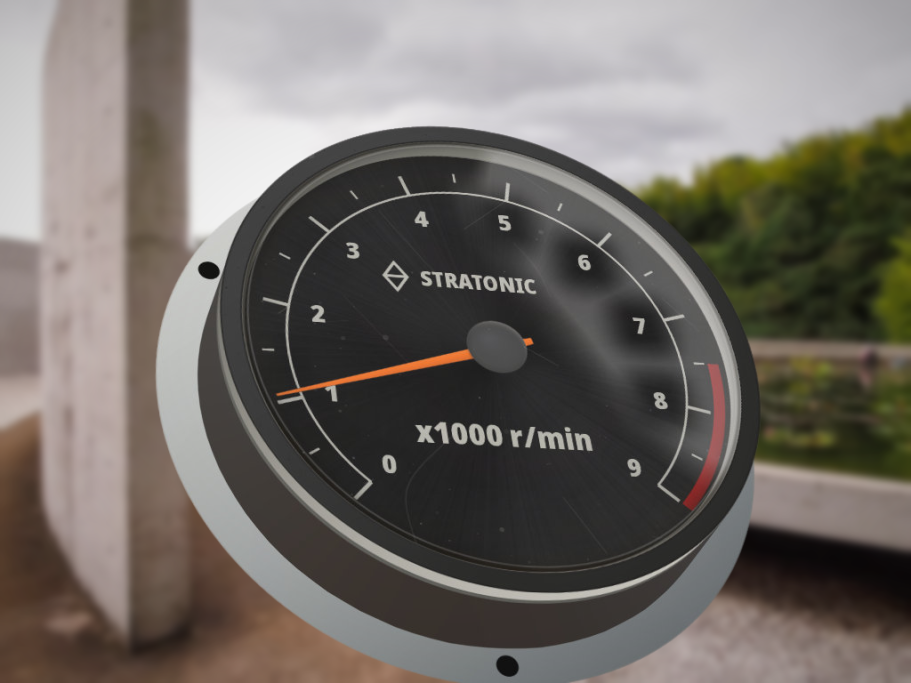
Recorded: 1000; rpm
